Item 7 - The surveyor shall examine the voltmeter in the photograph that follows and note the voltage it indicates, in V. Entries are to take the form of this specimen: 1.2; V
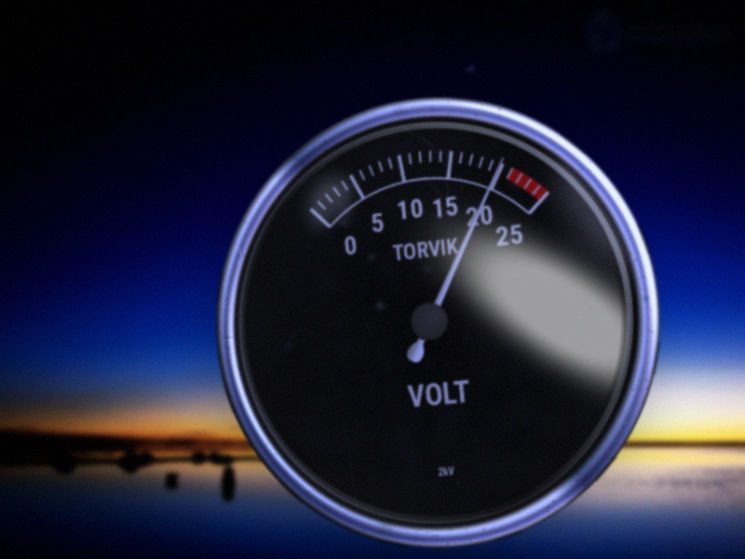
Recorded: 20; V
